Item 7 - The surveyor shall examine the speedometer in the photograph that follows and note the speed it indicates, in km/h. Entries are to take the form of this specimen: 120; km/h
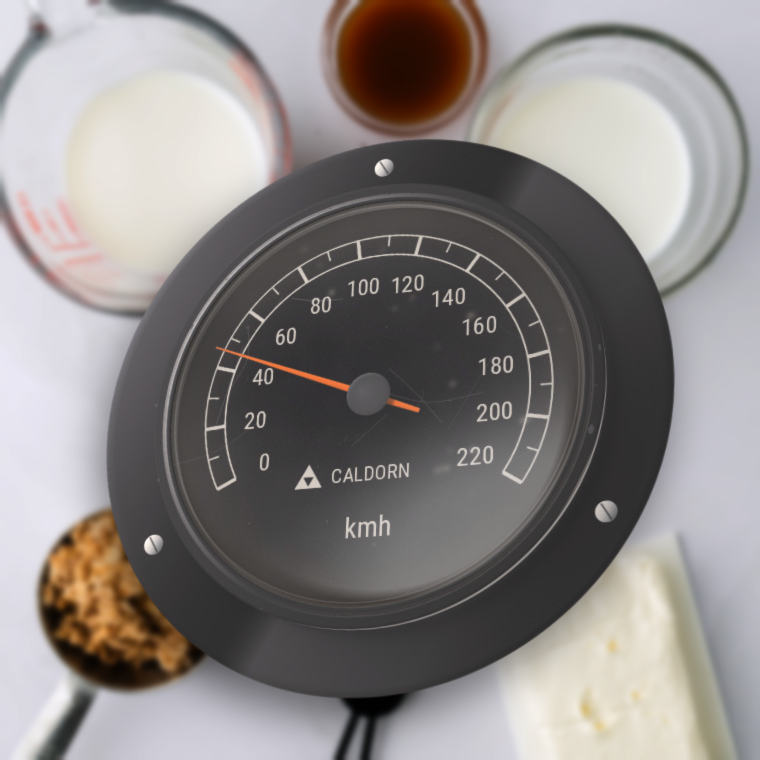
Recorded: 45; km/h
